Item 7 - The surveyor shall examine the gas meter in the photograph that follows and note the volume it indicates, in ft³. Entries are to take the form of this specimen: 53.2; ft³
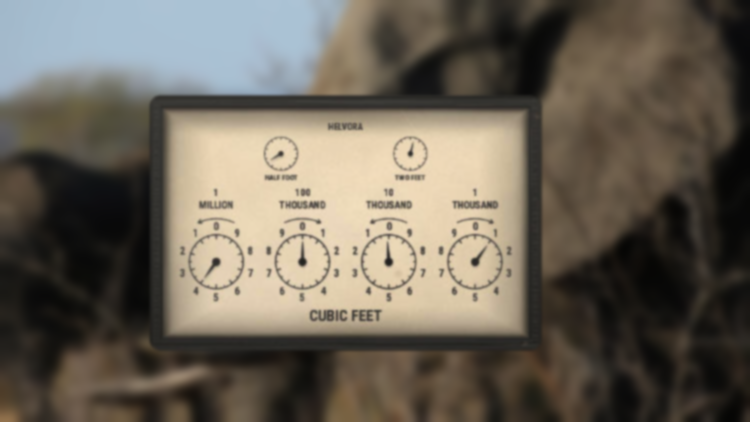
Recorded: 400100; ft³
